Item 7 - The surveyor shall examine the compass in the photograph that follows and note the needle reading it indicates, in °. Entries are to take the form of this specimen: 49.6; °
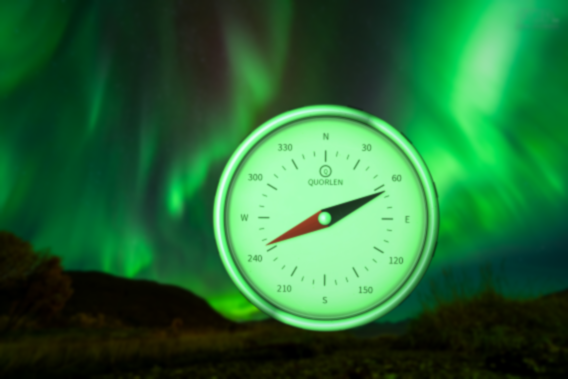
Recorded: 245; °
